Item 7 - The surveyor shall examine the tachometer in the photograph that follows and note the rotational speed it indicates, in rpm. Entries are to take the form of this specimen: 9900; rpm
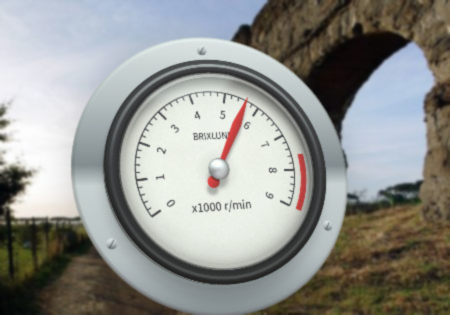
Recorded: 5600; rpm
